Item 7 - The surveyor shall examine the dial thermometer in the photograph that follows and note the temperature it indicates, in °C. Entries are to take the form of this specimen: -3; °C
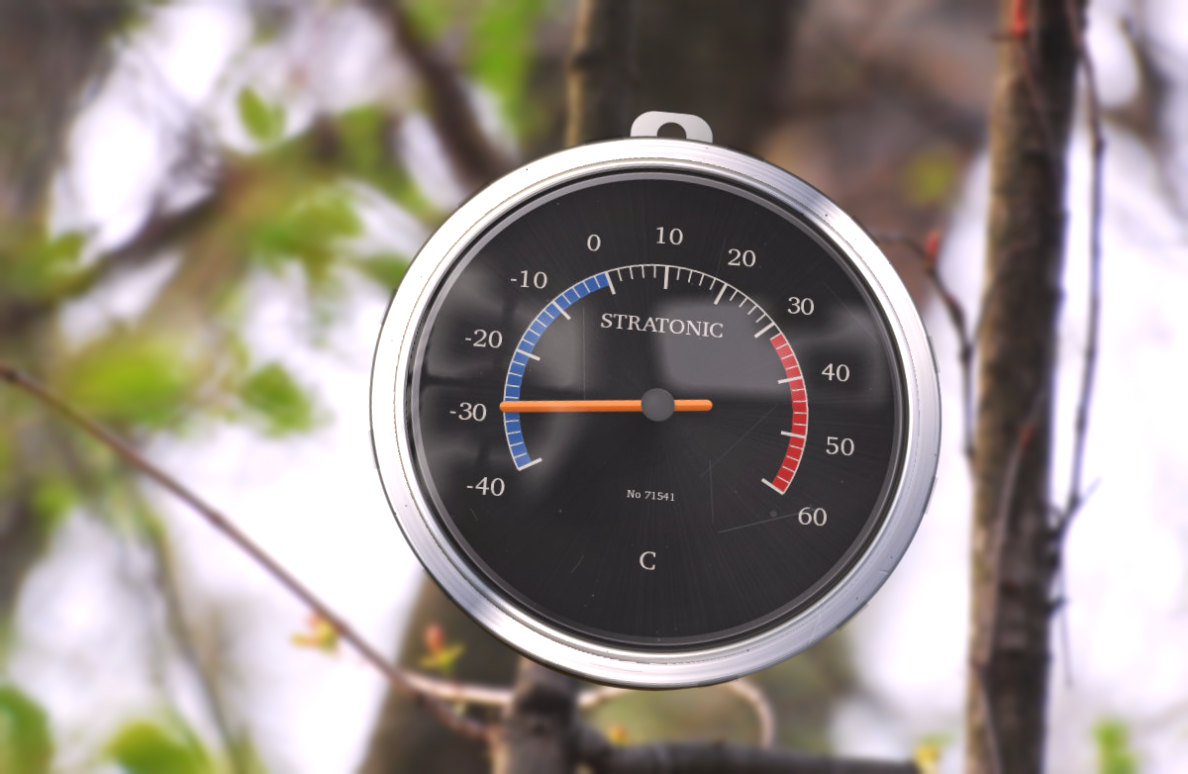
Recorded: -30; °C
